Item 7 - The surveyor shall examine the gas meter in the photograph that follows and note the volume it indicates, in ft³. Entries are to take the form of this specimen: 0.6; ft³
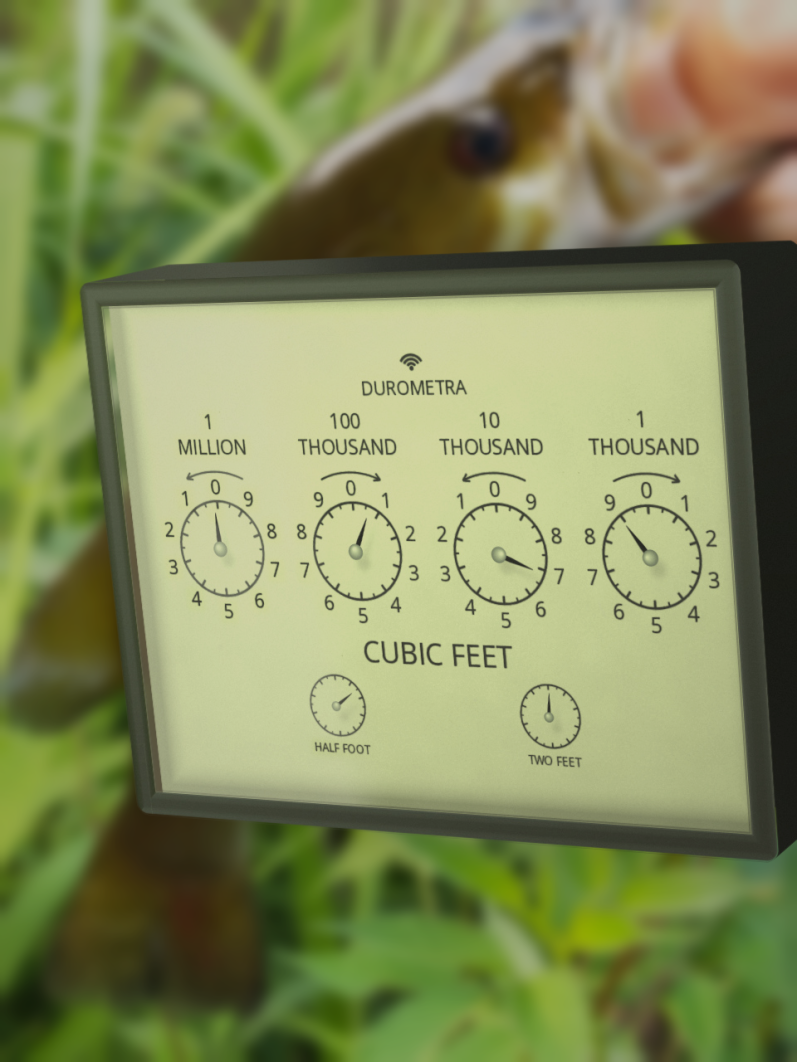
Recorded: 6900; ft³
